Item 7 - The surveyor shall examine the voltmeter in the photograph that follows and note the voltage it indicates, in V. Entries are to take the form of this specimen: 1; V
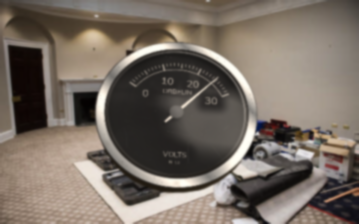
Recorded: 25; V
